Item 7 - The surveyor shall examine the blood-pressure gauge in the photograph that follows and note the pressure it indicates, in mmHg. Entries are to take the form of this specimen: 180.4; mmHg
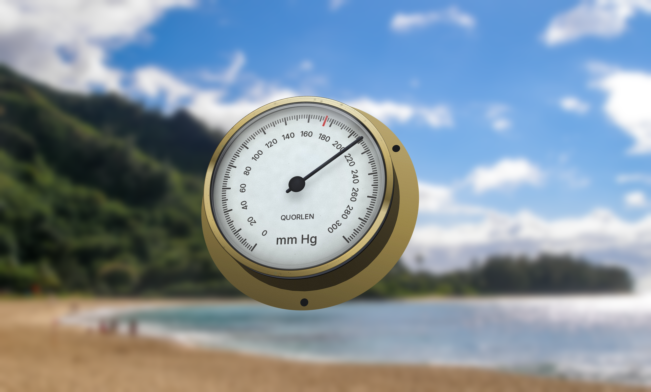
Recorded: 210; mmHg
